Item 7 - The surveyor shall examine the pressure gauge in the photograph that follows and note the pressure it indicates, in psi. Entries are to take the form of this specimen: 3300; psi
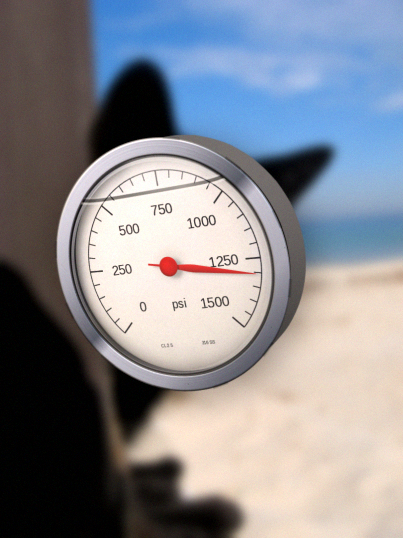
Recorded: 1300; psi
